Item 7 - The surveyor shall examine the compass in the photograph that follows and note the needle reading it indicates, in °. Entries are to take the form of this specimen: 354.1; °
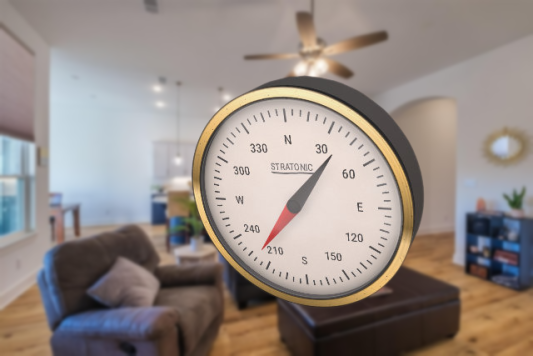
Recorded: 220; °
